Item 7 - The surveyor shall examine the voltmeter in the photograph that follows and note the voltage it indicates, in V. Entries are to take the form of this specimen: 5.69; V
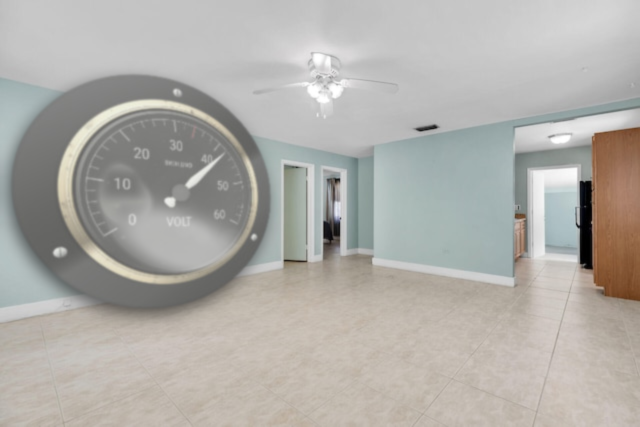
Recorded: 42; V
